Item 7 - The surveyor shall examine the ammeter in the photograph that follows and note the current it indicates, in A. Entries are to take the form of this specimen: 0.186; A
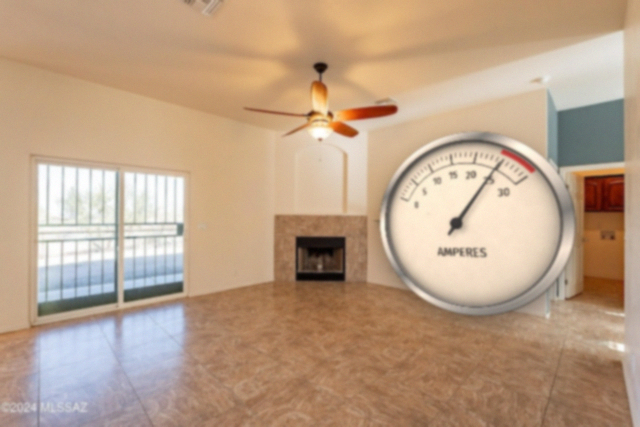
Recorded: 25; A
